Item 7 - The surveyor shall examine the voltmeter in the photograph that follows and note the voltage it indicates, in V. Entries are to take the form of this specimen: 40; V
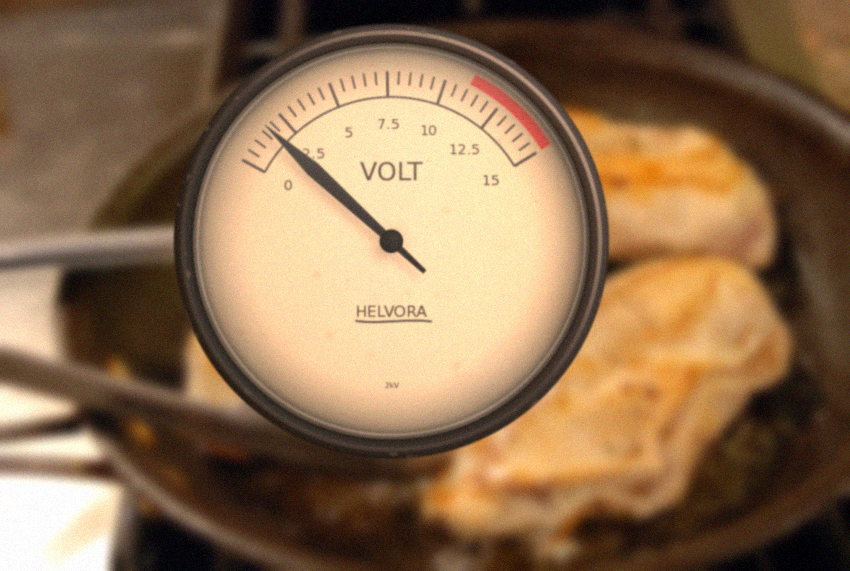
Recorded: 1.75; V
